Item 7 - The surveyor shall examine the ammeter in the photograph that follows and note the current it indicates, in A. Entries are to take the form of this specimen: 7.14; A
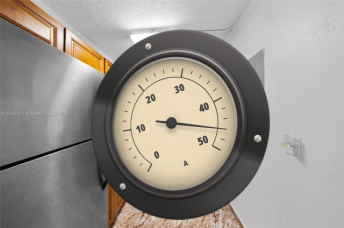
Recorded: 46; A
